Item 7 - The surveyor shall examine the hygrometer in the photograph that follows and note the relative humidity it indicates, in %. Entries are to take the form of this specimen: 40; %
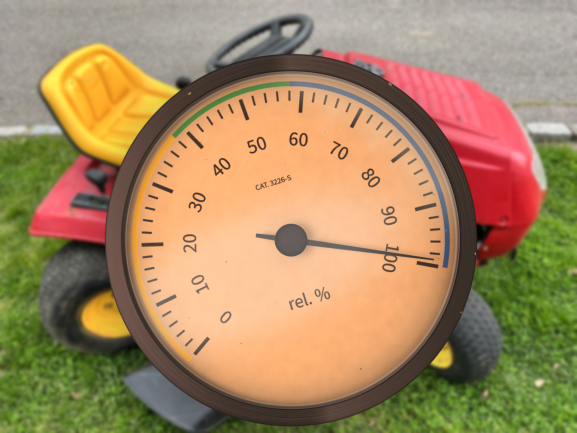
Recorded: 99; %
